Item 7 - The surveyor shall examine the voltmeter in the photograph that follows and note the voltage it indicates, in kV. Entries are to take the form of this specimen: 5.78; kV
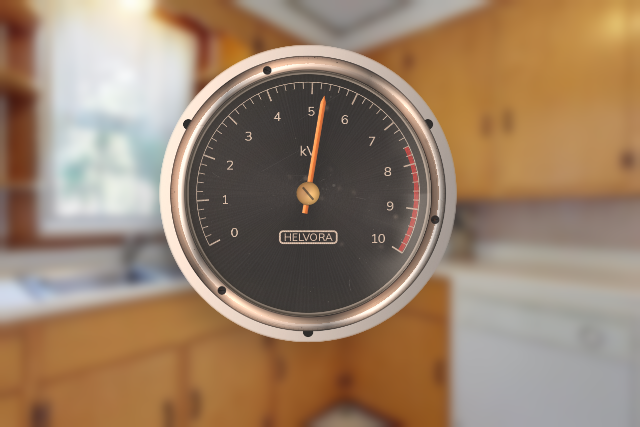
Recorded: 5.3; kV
